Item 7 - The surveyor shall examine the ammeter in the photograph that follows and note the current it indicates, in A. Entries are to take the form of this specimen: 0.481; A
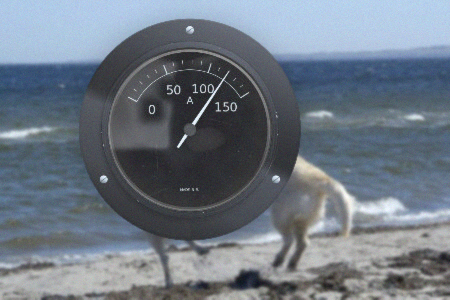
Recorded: 120; A
